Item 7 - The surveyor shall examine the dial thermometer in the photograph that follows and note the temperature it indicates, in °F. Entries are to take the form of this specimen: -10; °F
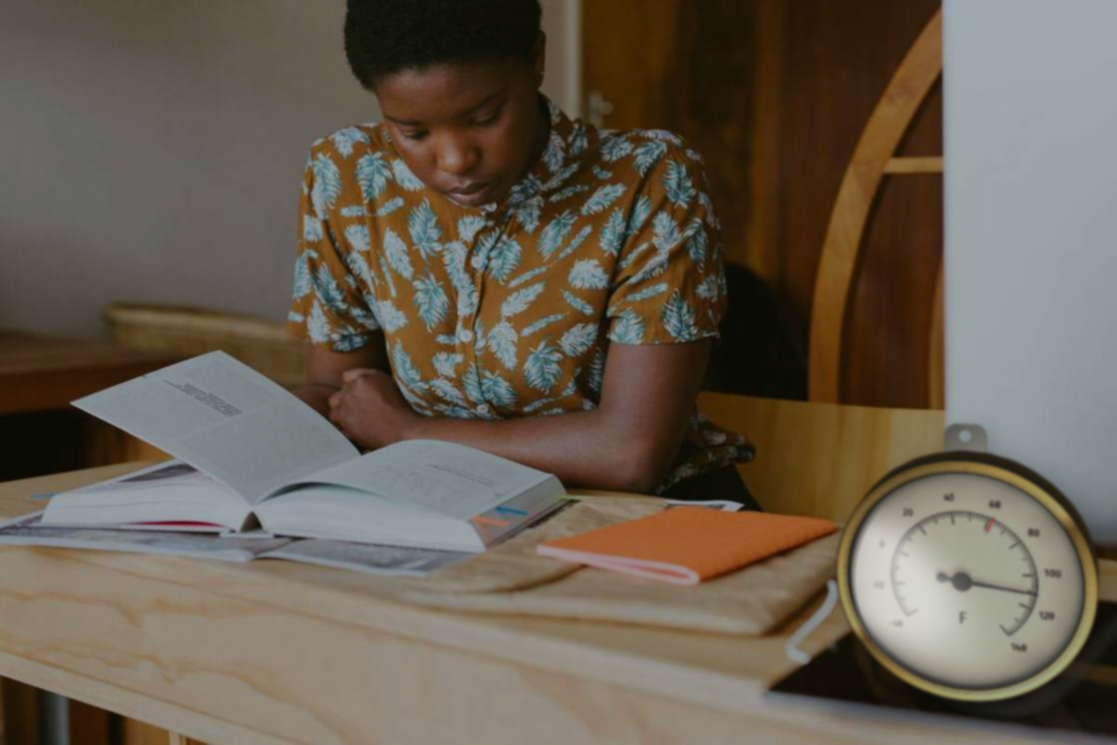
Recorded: 110; °F
